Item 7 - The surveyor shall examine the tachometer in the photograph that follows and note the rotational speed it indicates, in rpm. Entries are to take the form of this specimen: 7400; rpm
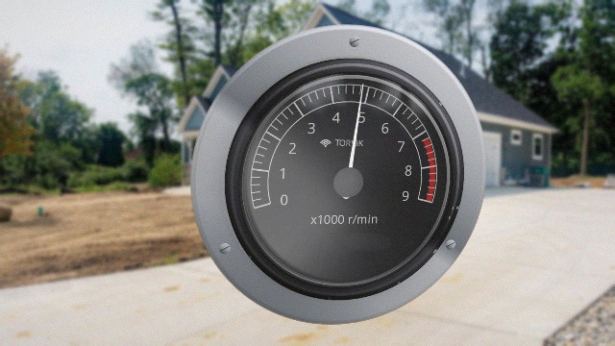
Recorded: 4800; rpm
